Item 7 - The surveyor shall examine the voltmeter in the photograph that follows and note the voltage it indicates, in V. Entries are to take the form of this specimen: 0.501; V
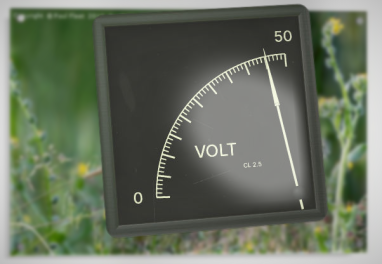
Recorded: 45; V
